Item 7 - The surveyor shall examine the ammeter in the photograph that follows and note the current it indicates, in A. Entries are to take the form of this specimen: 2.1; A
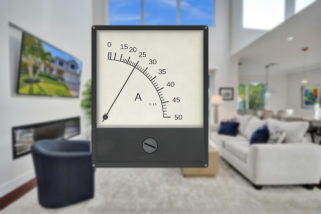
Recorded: 25; A
